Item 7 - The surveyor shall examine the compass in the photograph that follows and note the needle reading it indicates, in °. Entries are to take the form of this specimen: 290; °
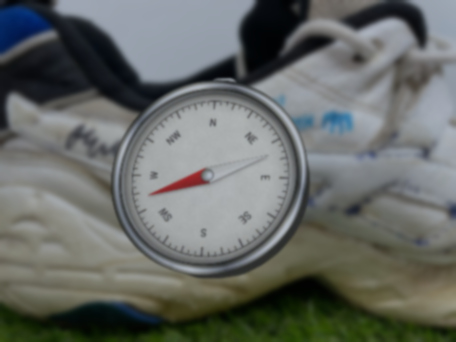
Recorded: 250; °
